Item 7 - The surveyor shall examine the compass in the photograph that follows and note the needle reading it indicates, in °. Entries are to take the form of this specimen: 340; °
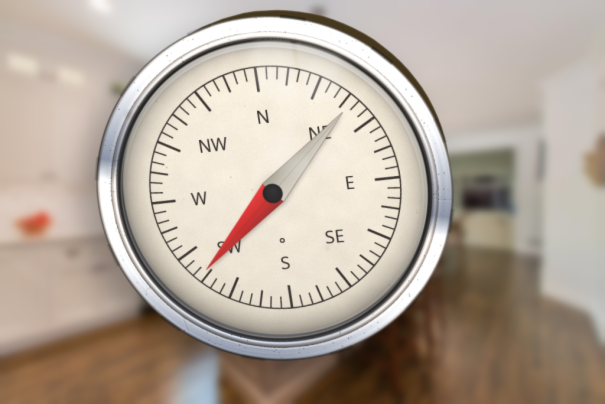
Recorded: 227.5; °
